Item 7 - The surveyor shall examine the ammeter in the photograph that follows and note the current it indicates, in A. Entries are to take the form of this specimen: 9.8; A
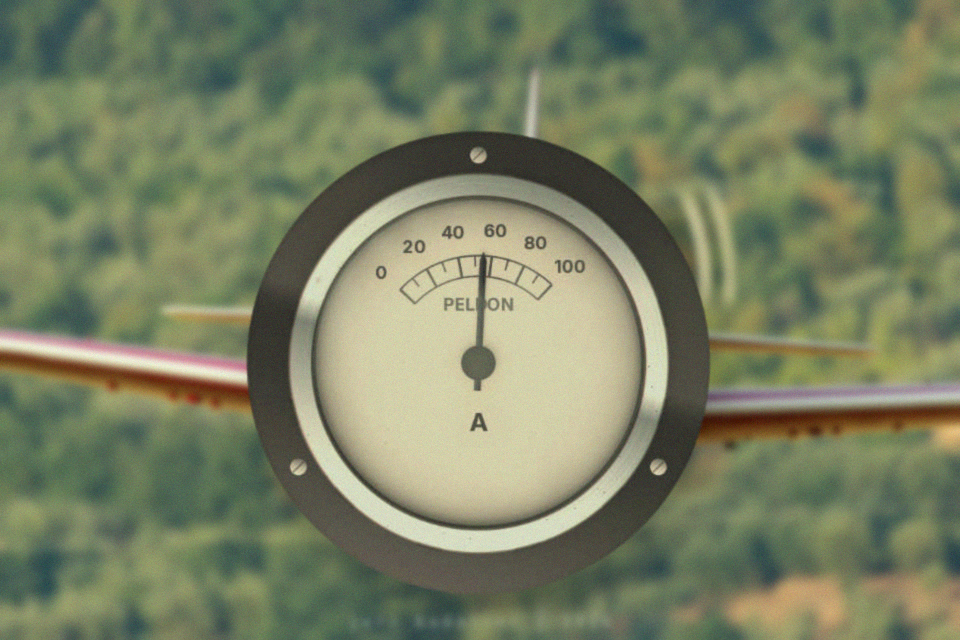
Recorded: 55; A
